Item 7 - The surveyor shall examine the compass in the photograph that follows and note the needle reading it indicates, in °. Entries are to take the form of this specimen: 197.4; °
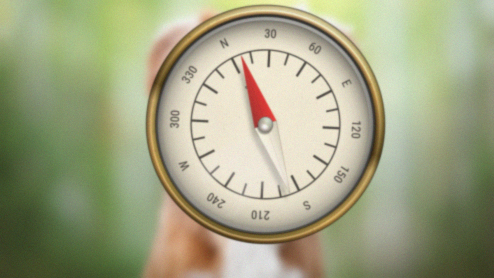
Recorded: 7.5; °
